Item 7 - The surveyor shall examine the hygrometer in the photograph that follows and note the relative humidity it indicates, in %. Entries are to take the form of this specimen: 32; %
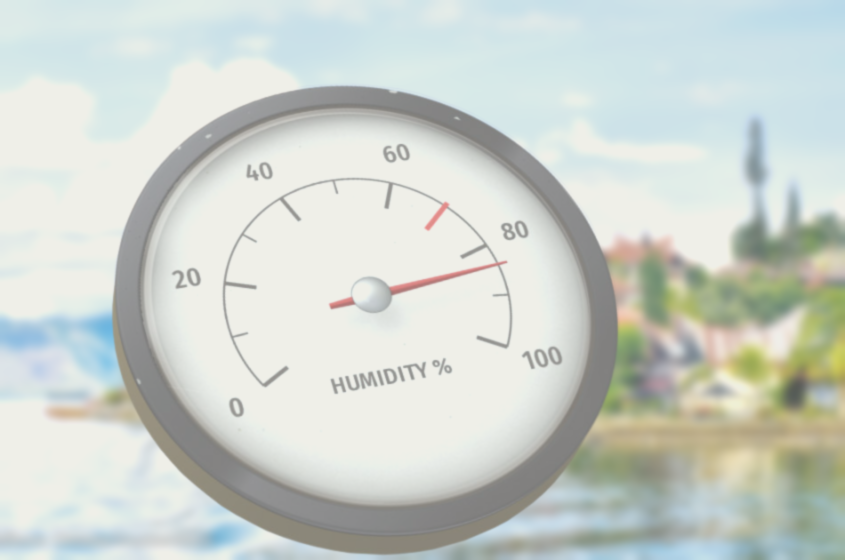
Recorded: 85; %
